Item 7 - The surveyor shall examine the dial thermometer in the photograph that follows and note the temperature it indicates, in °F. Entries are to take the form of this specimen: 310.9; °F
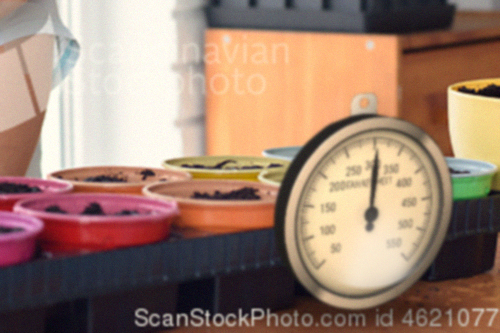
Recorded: 300; °F
